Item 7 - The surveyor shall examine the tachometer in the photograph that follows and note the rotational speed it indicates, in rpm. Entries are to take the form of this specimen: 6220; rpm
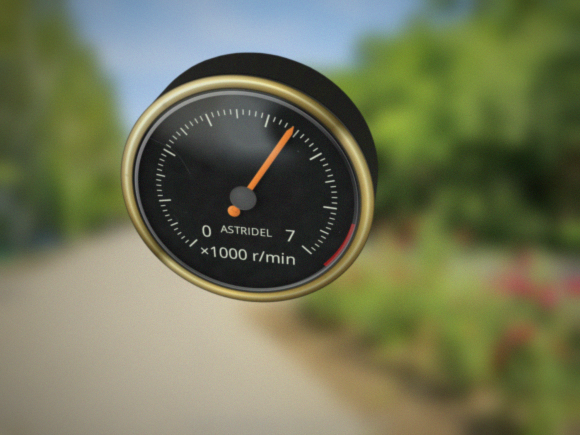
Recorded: 4400; rpm
